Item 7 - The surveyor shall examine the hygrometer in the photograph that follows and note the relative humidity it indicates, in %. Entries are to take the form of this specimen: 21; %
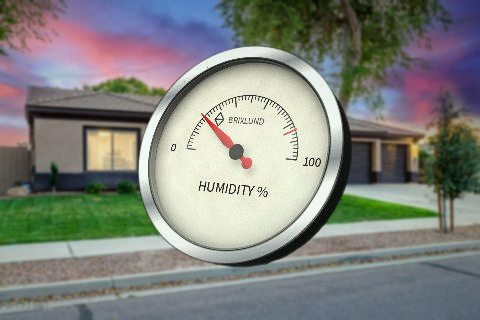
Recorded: 20; %
